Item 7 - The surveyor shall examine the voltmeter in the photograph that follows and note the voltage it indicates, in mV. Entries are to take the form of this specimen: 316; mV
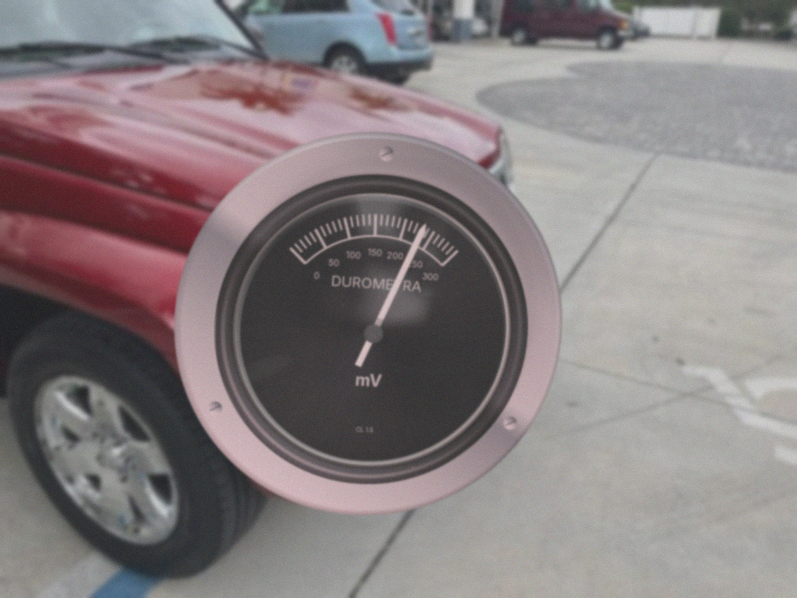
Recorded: 230; mV
